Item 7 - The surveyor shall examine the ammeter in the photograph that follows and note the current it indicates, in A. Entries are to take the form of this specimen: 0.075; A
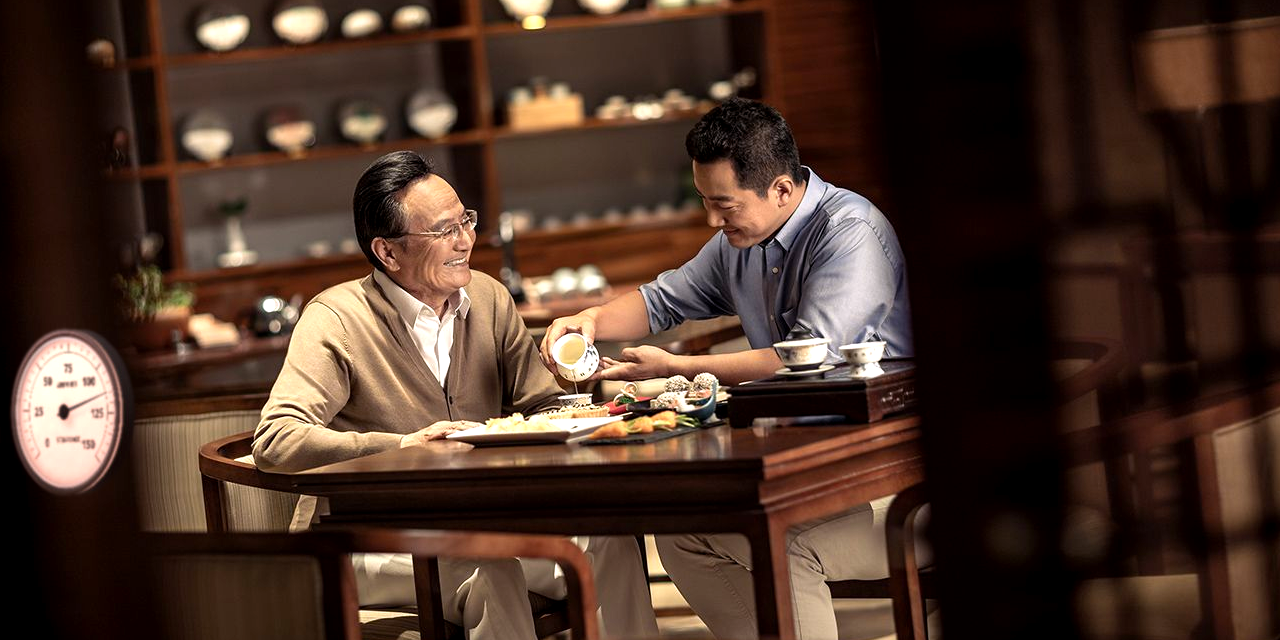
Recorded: 115; A
